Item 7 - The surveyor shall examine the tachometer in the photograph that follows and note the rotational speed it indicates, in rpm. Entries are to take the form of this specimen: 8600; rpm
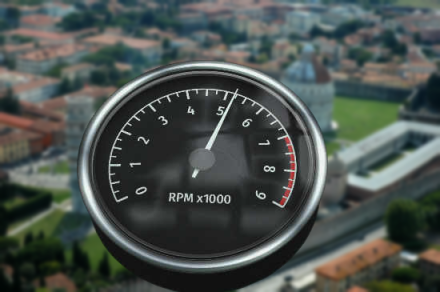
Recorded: 5250; rpm
